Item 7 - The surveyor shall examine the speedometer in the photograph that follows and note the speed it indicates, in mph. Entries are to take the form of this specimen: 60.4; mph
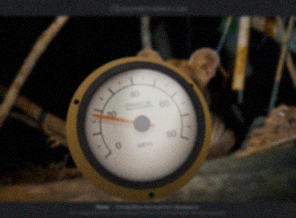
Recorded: 17.5; mph
